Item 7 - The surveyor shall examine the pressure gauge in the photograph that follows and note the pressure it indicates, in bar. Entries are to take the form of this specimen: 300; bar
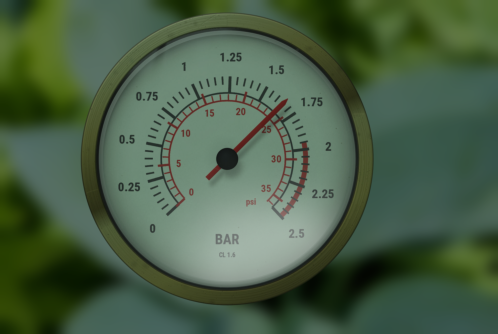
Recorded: 1.65; bar
